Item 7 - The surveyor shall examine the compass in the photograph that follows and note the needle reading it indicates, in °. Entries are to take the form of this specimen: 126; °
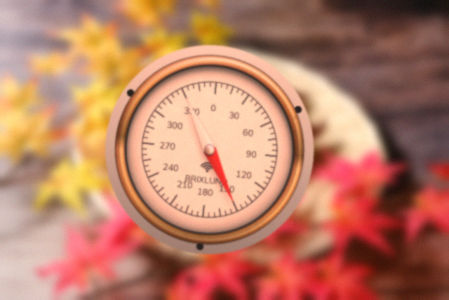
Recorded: 150; °
